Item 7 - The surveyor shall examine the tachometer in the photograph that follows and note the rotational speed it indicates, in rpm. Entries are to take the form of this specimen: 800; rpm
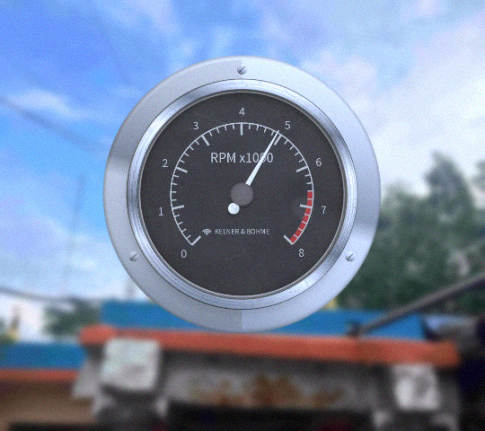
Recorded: 4900; rpm
